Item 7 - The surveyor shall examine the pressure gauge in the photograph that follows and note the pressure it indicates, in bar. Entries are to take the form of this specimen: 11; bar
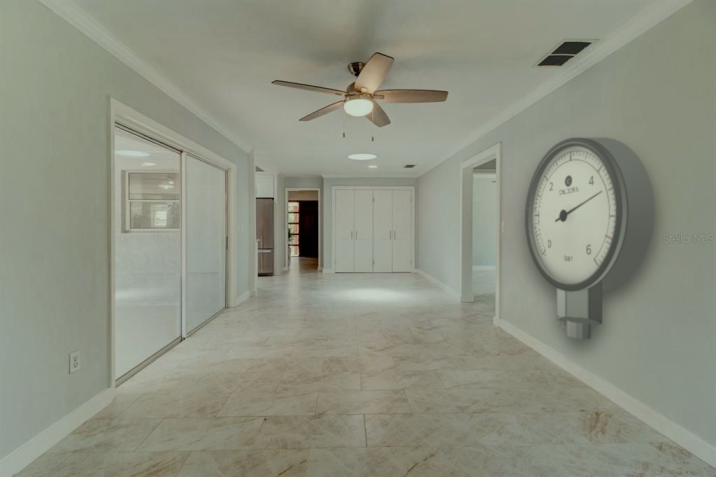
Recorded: 4.5; bar
